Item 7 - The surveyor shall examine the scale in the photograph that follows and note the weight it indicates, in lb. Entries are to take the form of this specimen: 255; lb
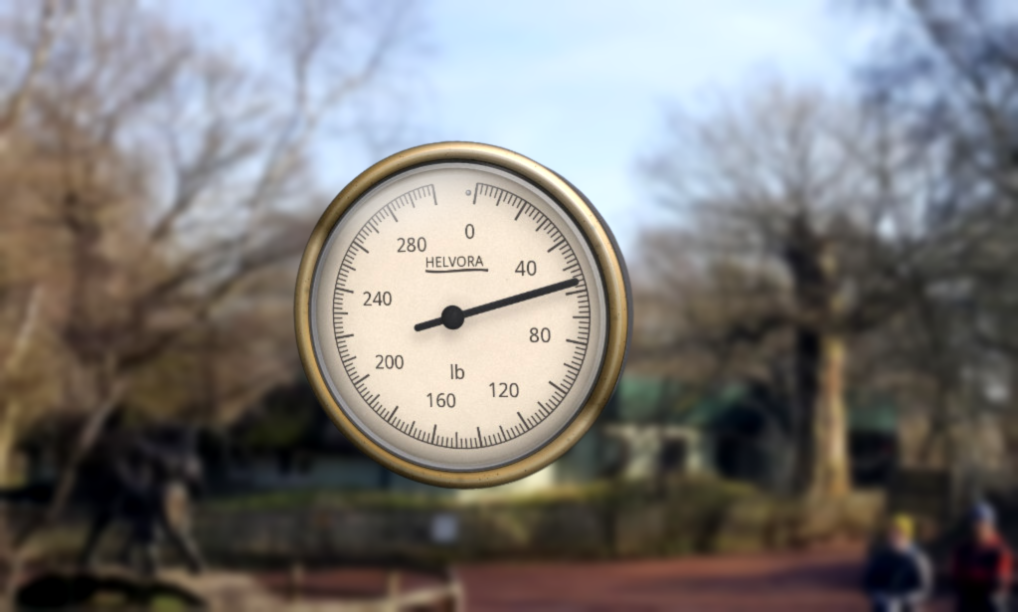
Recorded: 56; lb
